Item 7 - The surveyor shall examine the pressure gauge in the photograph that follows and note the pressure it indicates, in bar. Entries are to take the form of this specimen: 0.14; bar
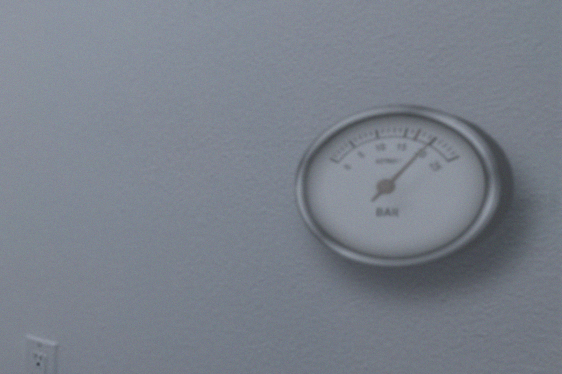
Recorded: 20; bar
